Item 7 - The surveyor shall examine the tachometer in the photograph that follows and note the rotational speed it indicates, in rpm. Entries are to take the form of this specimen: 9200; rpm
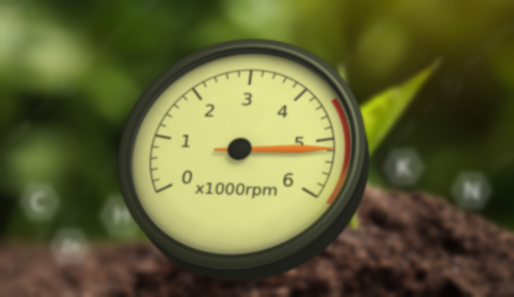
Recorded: 5200; rpm
